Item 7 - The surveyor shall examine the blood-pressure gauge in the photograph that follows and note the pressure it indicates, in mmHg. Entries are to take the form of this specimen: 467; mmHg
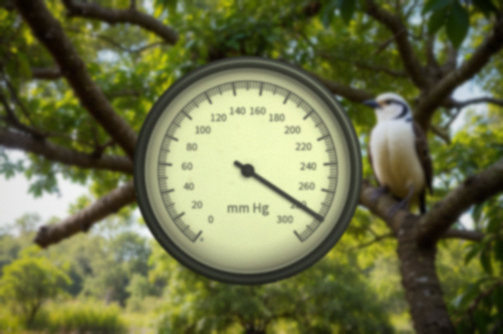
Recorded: 280; mmHg
